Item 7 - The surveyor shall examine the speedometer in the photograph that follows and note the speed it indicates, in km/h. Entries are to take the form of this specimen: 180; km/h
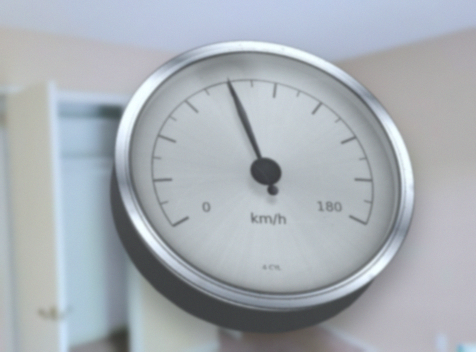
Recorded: 80; km/h
